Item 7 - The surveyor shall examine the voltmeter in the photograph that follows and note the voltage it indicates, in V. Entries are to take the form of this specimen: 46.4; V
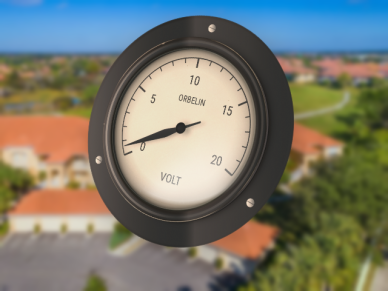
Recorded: 0.5; V
